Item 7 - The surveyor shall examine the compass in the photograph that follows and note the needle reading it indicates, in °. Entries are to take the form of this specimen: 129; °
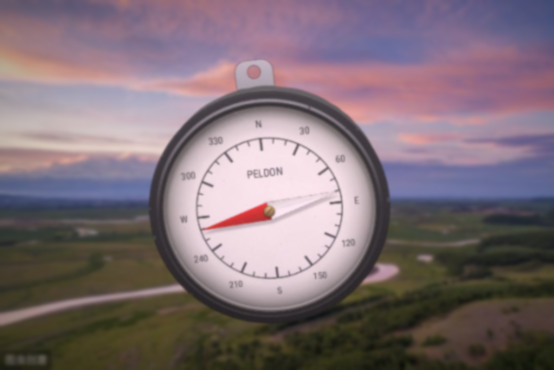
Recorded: 260; °
